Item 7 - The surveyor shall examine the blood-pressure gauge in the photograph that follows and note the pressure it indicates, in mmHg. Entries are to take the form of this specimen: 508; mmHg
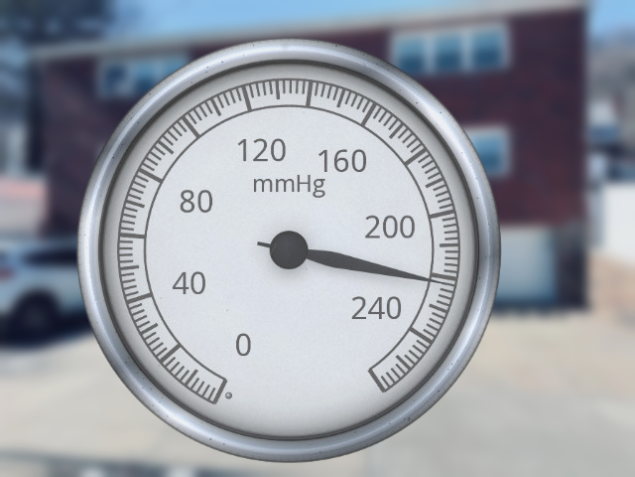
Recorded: 222; mmHg
